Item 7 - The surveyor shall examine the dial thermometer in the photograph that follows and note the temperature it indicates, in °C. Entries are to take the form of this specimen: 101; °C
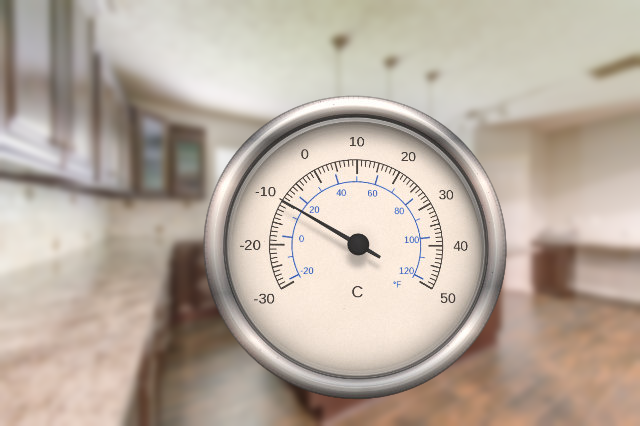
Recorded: -10; °C
